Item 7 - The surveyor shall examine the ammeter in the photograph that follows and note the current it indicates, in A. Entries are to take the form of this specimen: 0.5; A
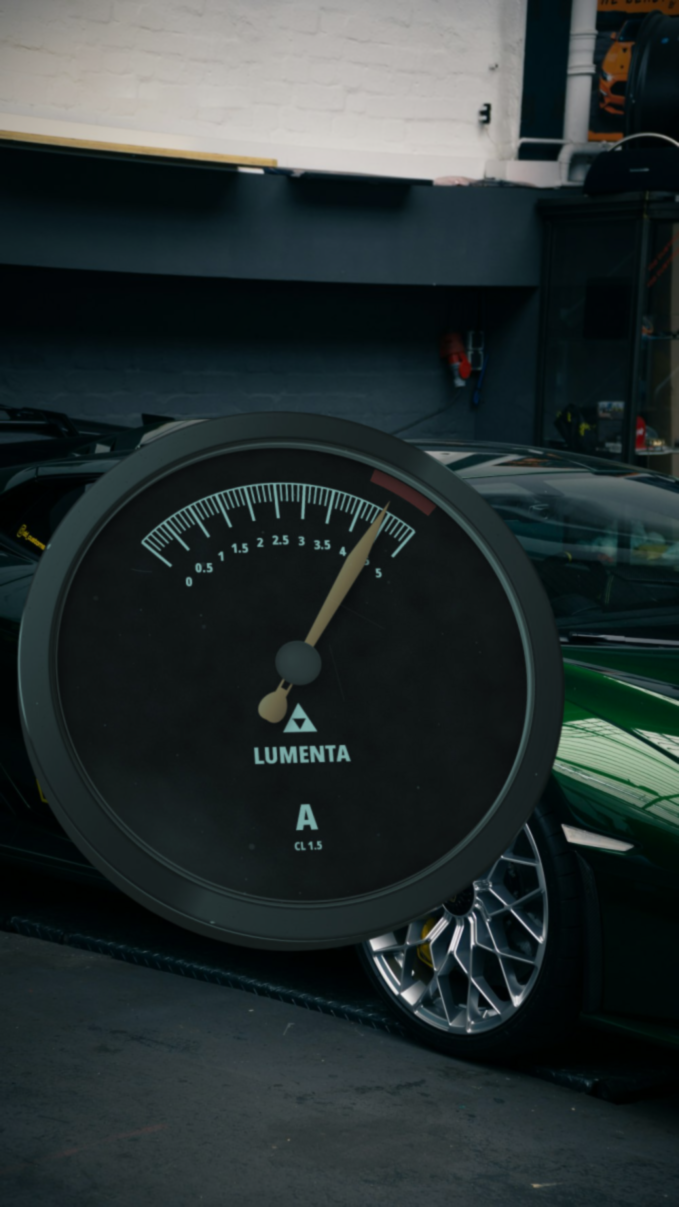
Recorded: 4.4; A
